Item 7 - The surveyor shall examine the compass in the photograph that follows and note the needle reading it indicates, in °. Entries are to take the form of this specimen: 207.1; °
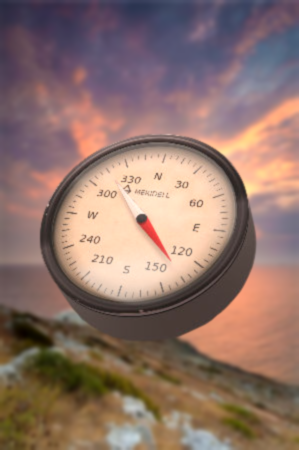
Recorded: 135; °
